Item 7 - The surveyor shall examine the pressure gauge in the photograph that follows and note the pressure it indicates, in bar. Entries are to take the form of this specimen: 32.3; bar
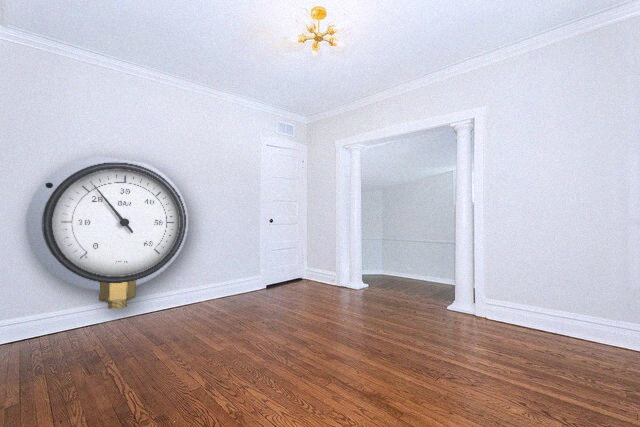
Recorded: 22; bar
